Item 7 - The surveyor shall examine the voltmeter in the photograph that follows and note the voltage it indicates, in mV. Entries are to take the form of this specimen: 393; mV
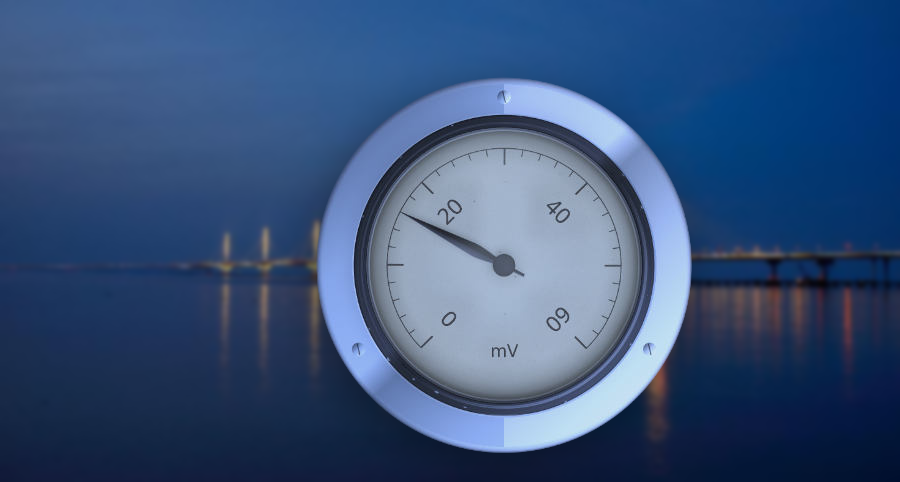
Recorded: 16; mV
